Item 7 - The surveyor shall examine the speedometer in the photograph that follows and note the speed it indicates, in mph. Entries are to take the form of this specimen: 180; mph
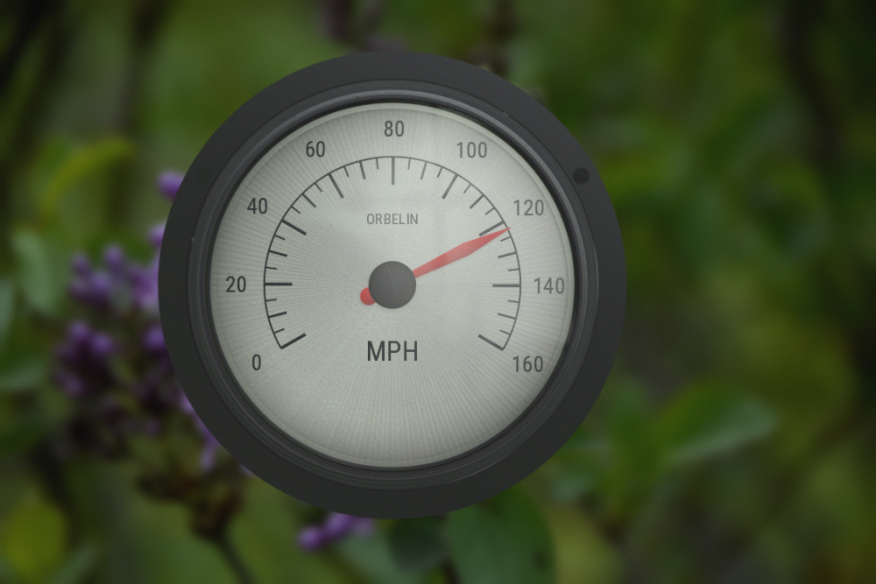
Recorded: 122.5; mph
